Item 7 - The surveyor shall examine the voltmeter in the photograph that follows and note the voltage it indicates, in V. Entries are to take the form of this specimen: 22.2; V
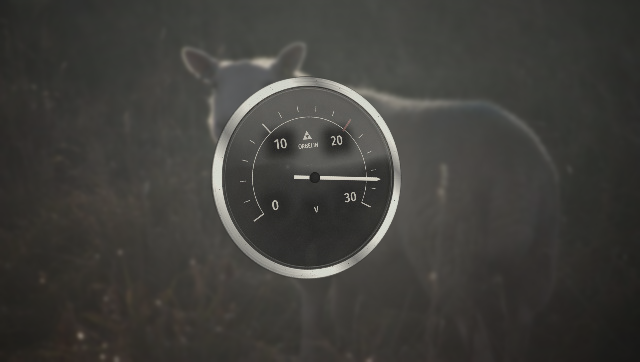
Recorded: 27; V
